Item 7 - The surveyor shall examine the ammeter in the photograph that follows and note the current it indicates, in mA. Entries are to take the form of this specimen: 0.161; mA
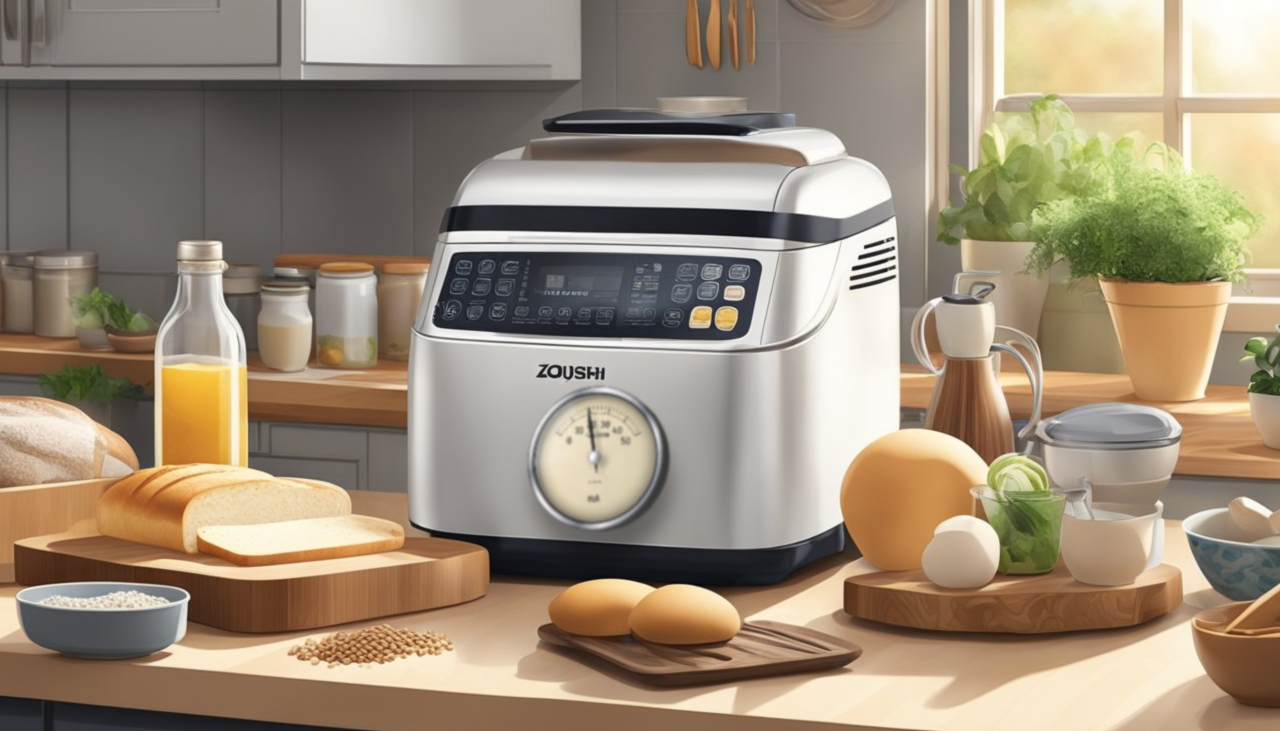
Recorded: 20; mA
